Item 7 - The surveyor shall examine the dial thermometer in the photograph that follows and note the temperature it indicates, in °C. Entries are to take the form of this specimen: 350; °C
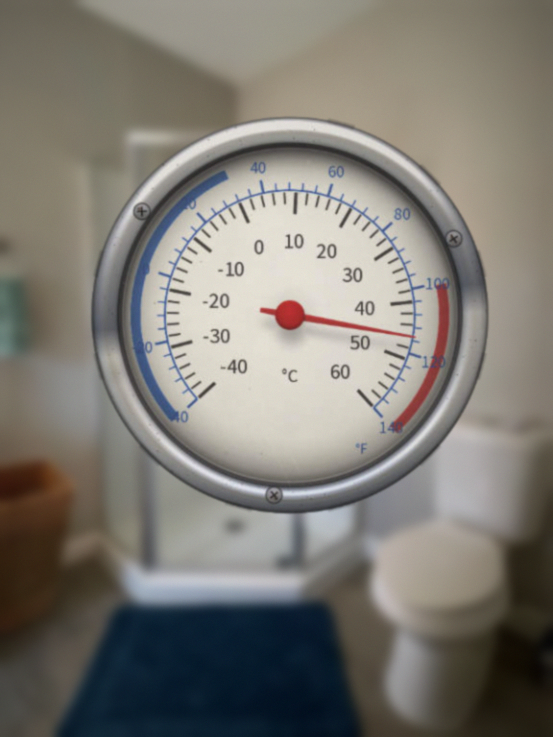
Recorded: 46; °C
